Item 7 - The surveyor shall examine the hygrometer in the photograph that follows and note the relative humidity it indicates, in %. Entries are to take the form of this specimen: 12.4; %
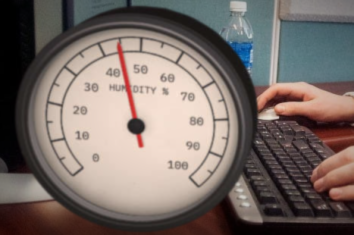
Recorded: 45; %
